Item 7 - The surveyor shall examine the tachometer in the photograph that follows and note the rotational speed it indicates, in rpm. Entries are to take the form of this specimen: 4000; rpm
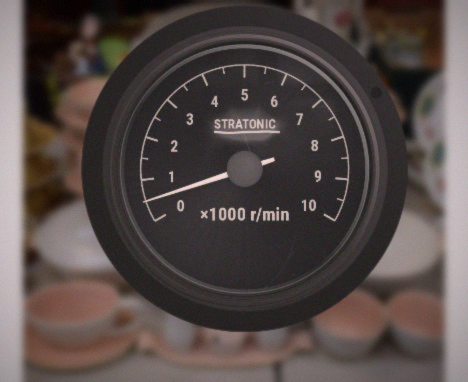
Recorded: 500; rpm
